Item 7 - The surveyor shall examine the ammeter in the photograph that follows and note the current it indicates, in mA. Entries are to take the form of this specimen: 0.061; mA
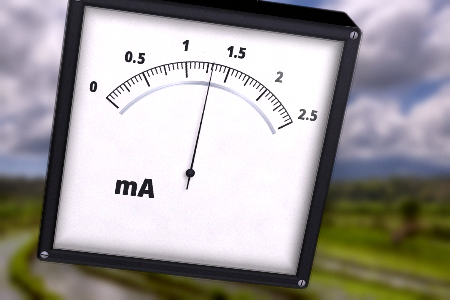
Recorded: 1.3; mA
